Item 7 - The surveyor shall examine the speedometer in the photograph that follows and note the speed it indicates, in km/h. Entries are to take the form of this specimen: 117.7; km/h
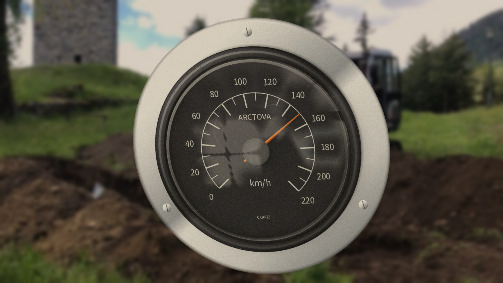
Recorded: 150; km/h
